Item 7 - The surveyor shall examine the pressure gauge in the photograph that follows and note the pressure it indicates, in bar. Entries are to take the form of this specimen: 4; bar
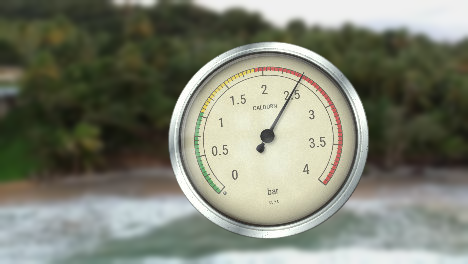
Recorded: 2.5; bar
